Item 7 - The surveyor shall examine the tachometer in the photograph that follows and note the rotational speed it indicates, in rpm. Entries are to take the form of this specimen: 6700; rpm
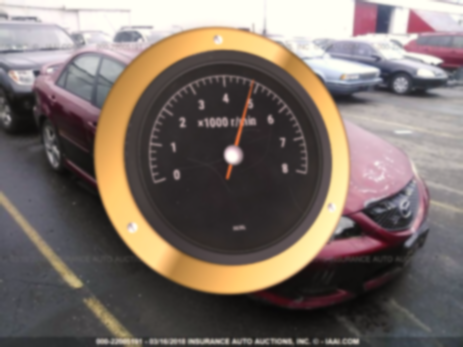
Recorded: 4800; rpm
